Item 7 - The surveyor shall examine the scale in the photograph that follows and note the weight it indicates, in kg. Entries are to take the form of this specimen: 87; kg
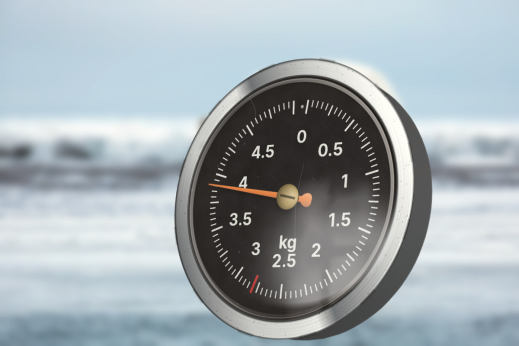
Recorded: 3.9; kg
